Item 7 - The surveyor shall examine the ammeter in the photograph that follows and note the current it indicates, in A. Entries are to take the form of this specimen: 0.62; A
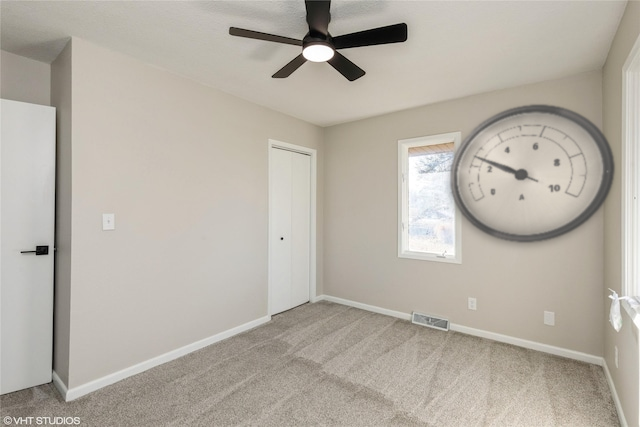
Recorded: 2.5; A
